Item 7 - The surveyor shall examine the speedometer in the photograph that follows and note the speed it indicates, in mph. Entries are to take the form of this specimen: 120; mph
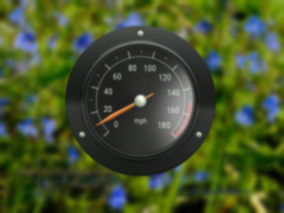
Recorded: 10; mph
